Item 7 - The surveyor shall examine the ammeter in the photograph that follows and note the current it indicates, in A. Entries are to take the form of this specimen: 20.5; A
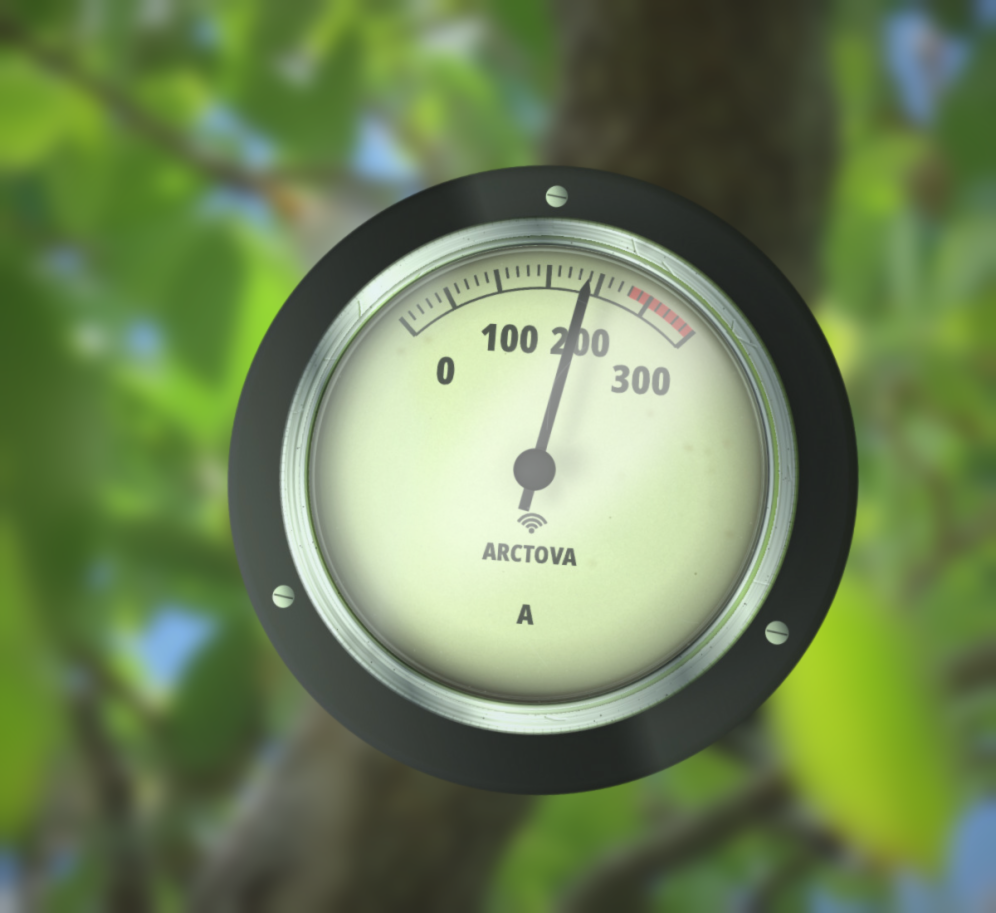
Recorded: 190; A
